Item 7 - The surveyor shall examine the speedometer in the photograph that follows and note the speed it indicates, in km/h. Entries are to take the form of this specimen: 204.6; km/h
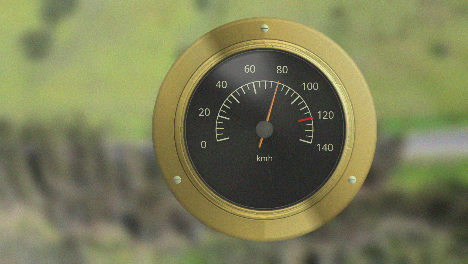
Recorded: 80; km/h
